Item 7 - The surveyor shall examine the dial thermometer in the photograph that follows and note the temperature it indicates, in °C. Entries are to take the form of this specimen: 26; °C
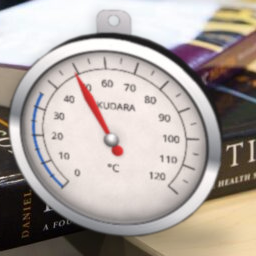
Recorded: 50; °C
